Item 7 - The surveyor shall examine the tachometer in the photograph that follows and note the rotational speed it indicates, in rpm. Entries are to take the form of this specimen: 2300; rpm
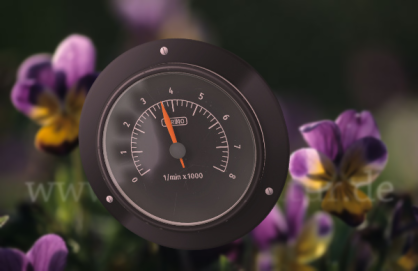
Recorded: 3600; rpm
